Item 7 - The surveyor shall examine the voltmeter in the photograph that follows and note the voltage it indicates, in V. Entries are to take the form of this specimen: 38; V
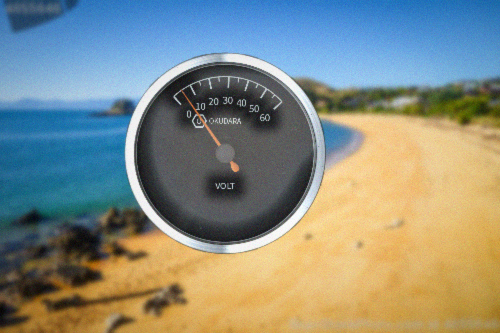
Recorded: 5; V
